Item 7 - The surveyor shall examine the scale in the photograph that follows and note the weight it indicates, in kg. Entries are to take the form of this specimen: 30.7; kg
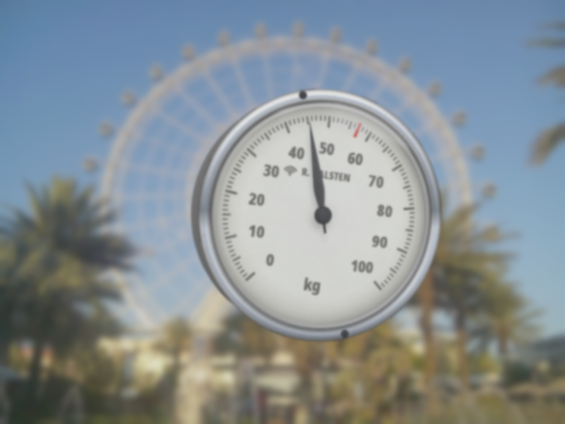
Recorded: 45; kg
